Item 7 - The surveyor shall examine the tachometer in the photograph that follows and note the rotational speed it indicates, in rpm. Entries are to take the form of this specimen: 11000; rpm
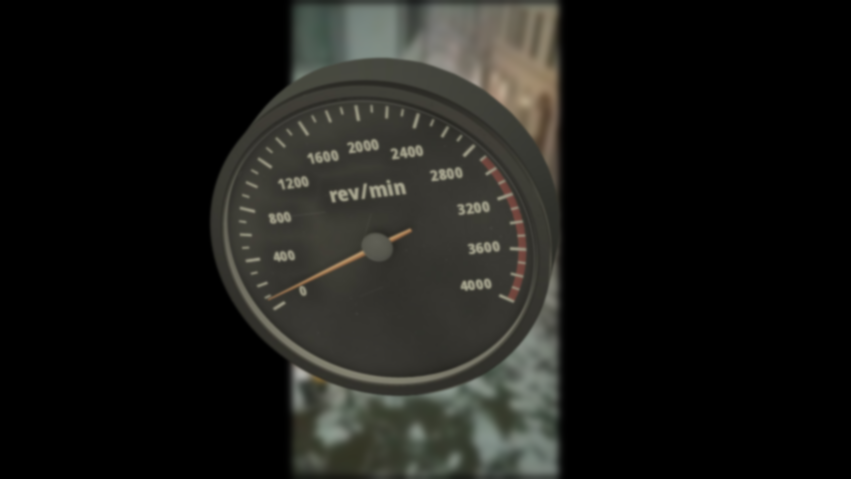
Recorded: 100; rpm
